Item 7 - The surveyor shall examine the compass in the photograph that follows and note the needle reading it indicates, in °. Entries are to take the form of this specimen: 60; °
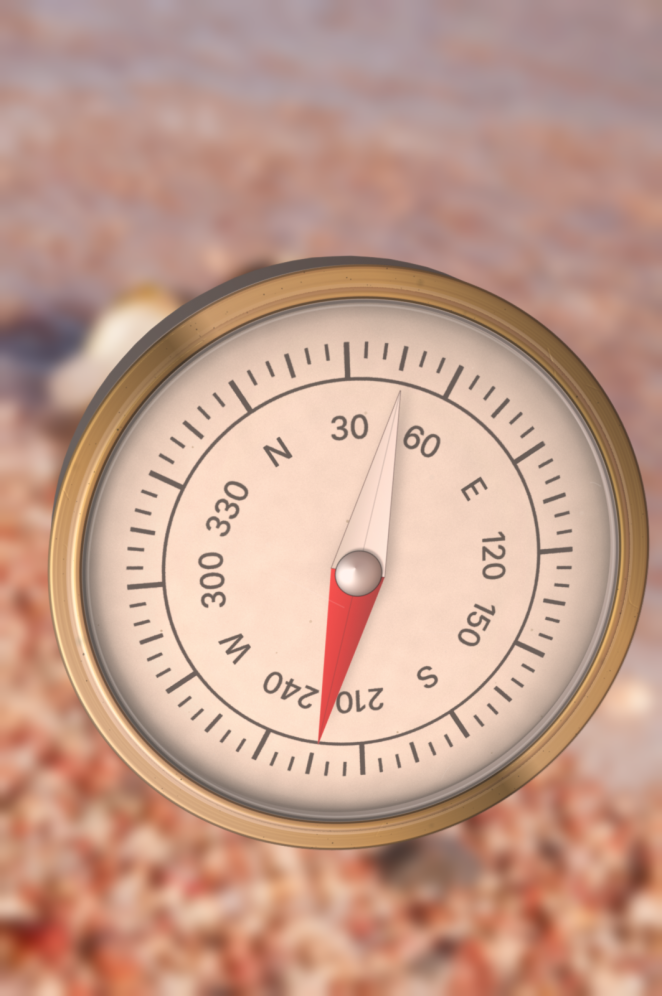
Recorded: 225; °
